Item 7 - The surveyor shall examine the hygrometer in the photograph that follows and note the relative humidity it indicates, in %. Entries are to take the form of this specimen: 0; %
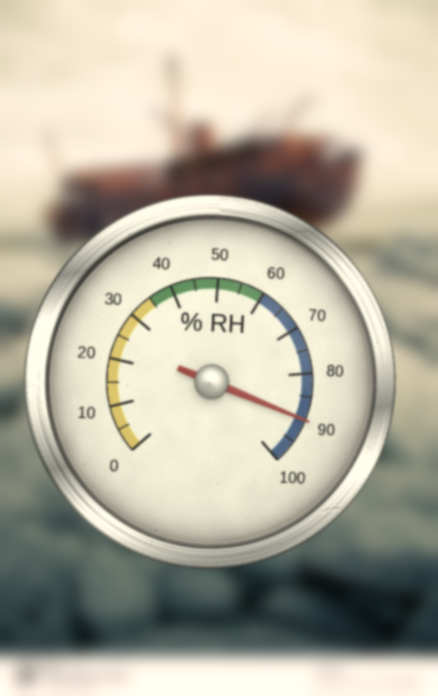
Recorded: 90; %
